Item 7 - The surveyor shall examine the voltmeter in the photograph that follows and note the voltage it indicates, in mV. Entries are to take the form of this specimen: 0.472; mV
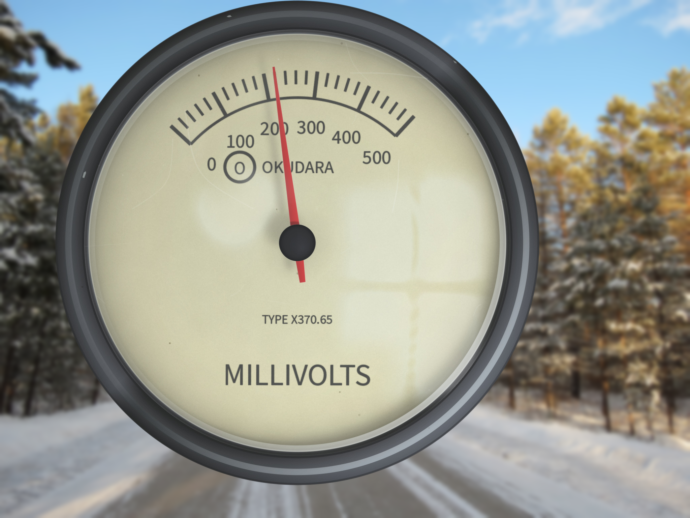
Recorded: 220; mV
